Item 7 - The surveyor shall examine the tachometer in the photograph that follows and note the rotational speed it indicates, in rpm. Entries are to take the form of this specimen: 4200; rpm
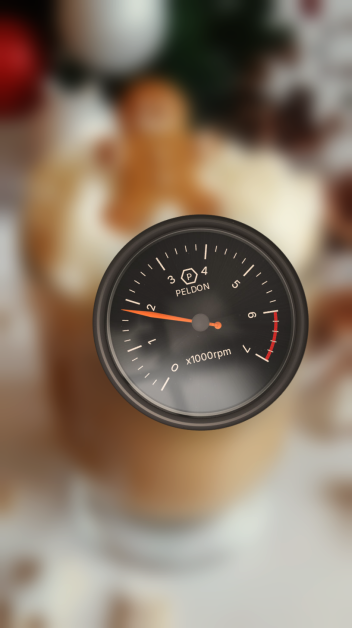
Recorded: 1800; rpm
